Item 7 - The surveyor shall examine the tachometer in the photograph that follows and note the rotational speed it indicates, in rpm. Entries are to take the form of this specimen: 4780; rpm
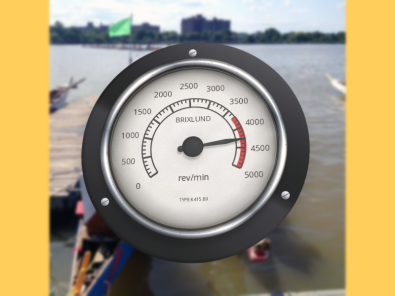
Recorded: 4300; rpm
